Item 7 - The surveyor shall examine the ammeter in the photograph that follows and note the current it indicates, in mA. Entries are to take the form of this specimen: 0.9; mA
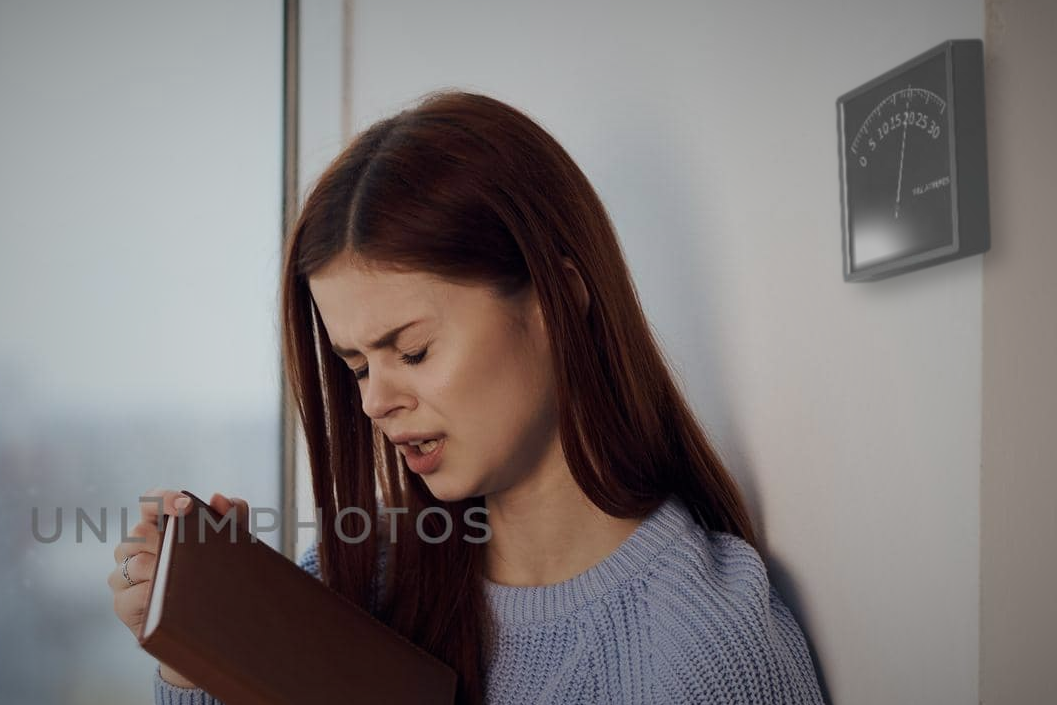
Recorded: 20; mA
